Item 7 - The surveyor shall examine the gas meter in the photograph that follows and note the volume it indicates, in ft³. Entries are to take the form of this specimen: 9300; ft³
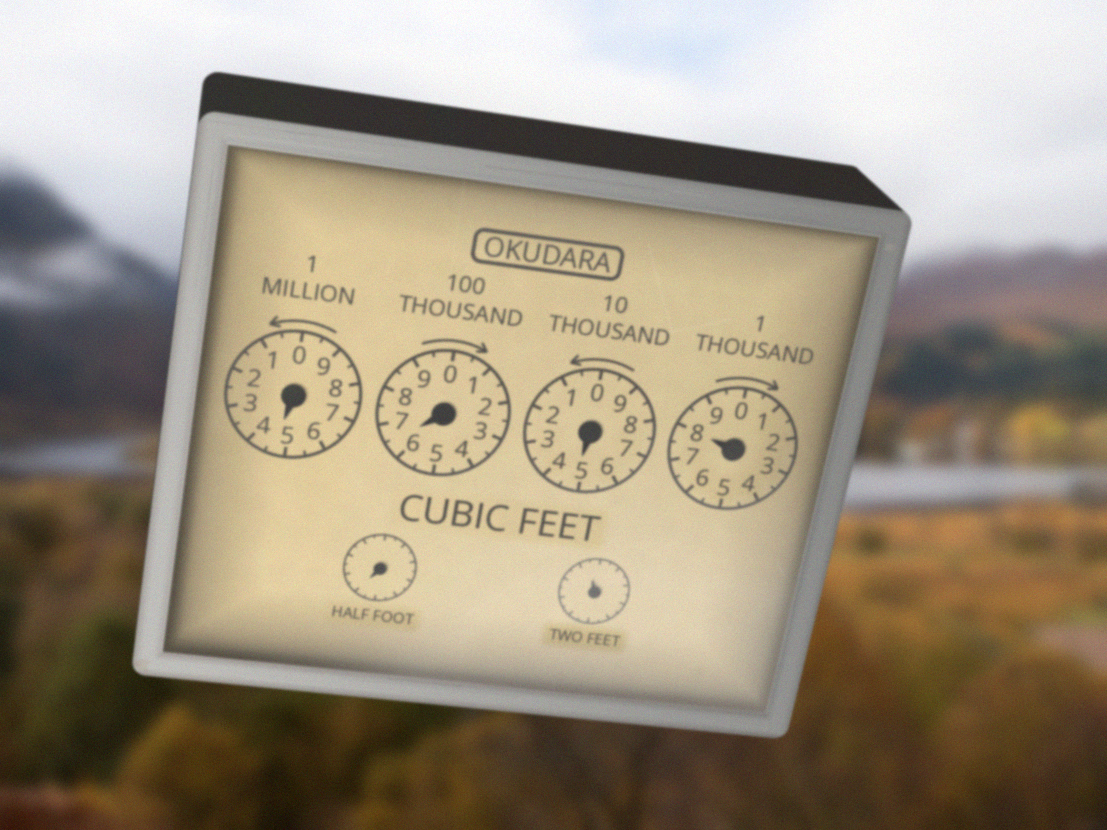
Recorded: 464800; ft³
